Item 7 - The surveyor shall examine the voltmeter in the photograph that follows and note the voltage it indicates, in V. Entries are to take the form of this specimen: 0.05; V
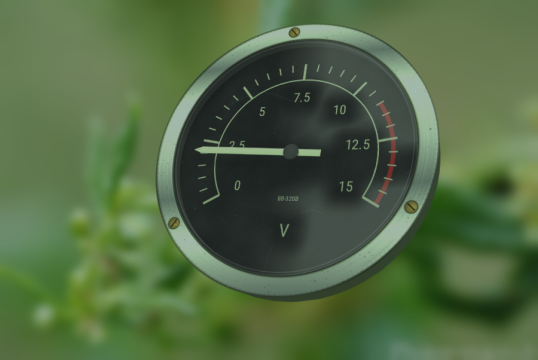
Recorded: 2; V
